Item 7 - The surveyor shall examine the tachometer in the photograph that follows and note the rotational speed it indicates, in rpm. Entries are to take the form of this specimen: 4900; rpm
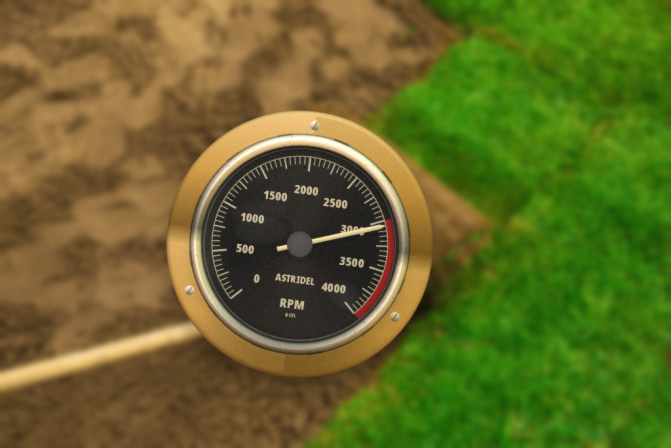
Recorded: 3050; rpm
